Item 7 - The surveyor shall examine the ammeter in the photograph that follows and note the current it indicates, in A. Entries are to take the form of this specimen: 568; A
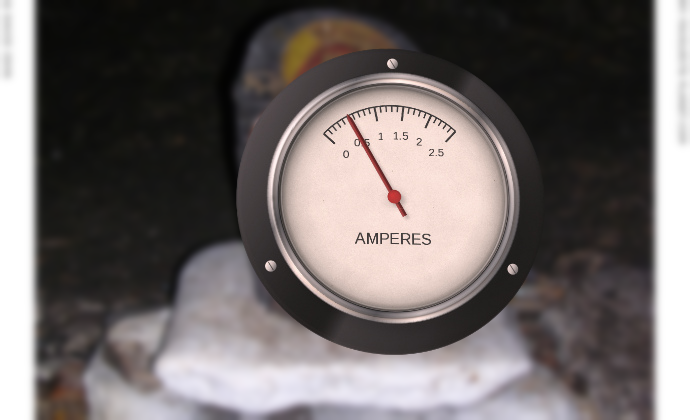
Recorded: 0.5; A
